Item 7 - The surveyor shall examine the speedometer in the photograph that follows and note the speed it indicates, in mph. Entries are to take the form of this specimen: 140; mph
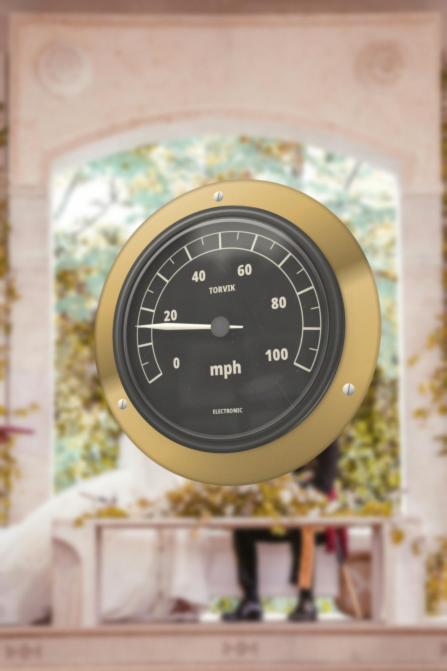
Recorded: 15; mph
